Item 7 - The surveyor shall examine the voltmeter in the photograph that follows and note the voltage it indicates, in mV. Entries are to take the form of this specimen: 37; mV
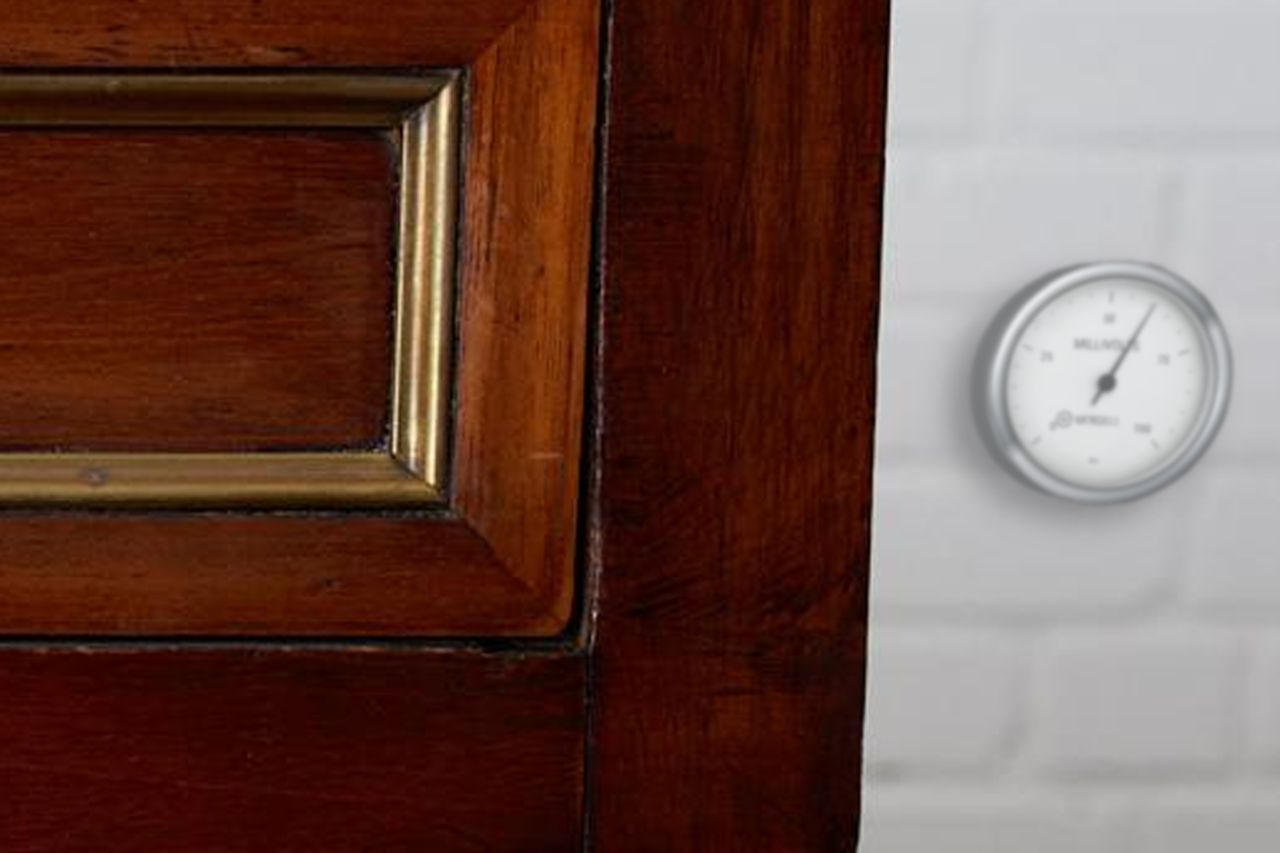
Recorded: 60; mV
